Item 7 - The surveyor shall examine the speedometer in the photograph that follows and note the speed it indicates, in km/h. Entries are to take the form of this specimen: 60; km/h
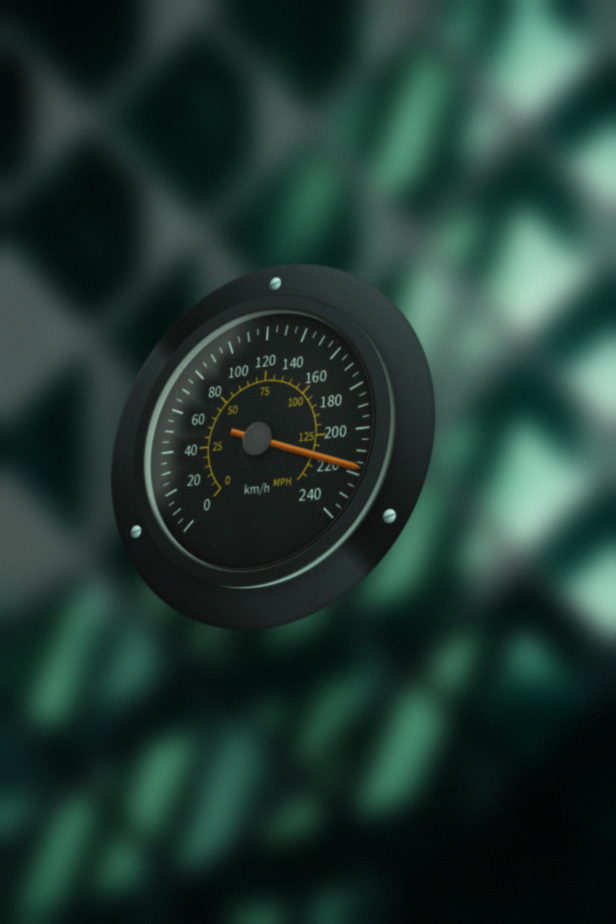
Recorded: 217.5; km/h
